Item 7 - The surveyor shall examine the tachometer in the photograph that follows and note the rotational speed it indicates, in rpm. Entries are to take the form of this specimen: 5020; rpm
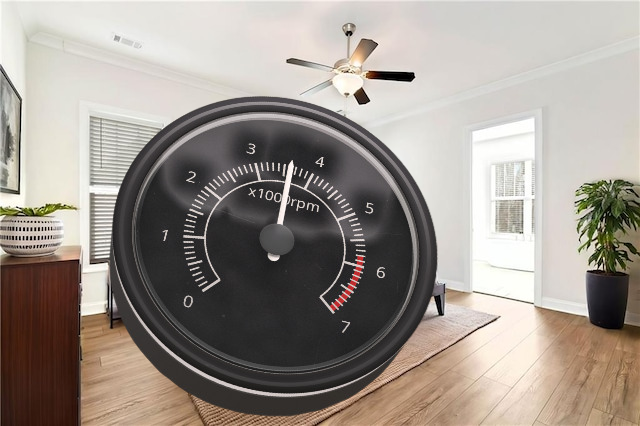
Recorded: 3600; rpm
